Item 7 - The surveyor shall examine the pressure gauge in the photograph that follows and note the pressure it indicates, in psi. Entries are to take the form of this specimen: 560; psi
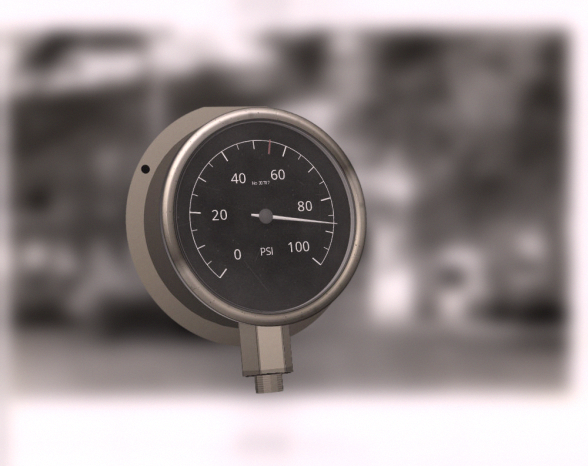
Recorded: 87.5; psi
